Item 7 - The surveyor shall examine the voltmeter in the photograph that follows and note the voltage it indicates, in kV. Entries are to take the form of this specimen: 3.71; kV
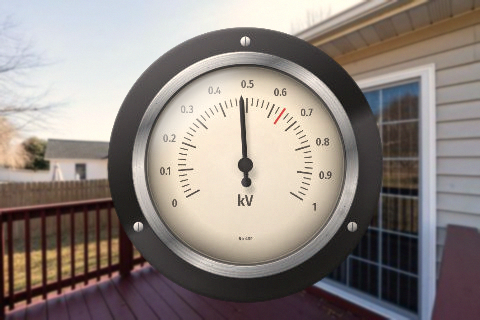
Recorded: 0.48; kV
